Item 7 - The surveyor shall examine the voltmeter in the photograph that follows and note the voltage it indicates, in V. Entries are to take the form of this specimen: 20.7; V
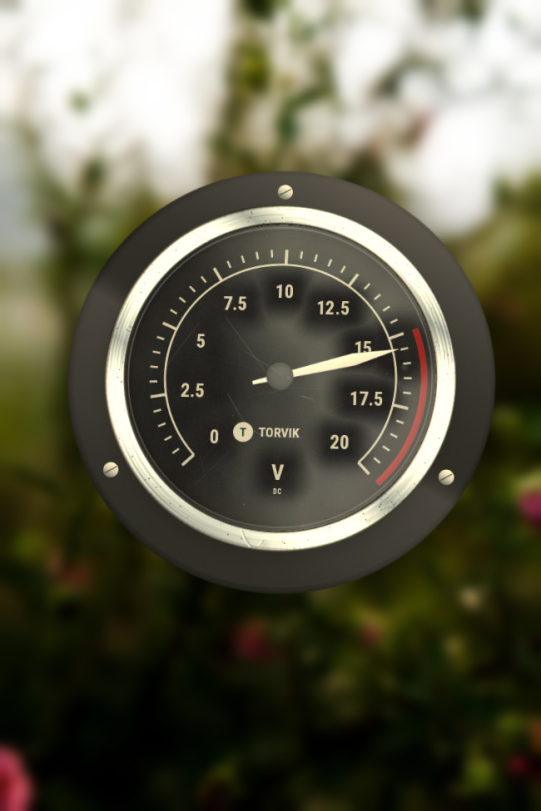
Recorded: 15.5; V
